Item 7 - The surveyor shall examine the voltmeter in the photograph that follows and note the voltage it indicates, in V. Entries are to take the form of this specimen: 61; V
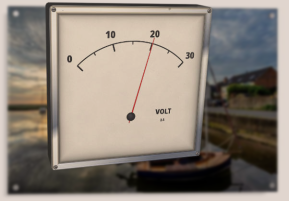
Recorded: 20; V
